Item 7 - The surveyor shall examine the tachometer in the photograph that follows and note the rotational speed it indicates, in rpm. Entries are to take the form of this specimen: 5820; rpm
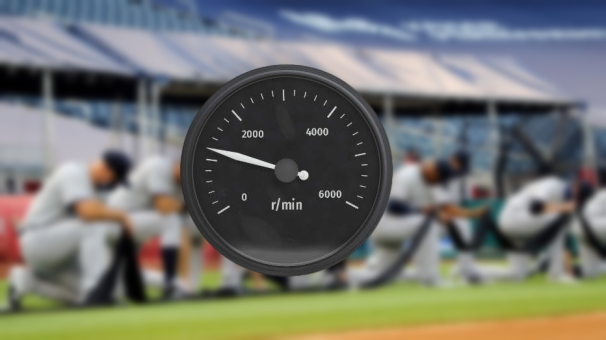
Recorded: 1200; rpm
